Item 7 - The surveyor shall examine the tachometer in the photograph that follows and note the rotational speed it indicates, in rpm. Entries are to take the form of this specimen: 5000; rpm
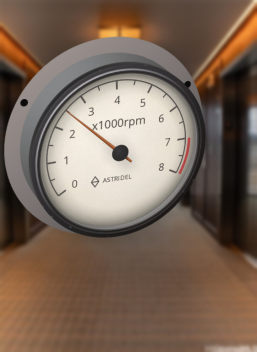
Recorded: 2500; rpm
